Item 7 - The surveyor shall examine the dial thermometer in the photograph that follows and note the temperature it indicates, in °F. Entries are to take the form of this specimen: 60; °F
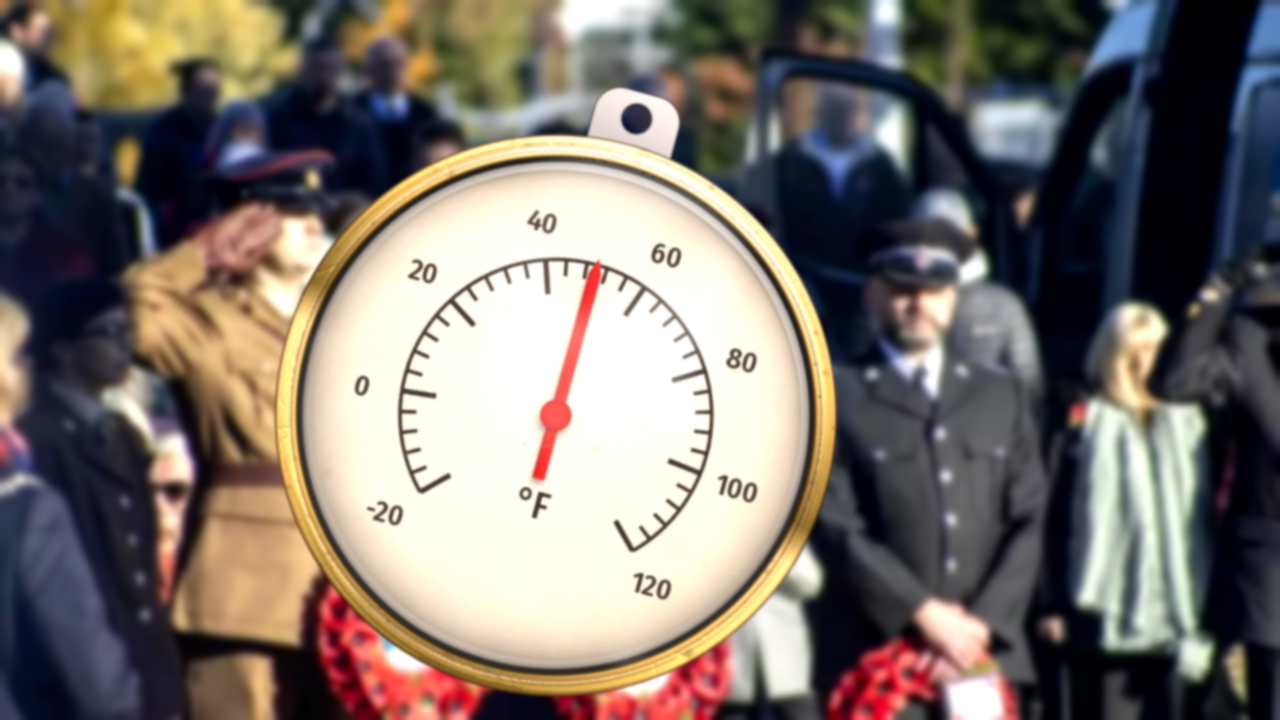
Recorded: 50; °F
